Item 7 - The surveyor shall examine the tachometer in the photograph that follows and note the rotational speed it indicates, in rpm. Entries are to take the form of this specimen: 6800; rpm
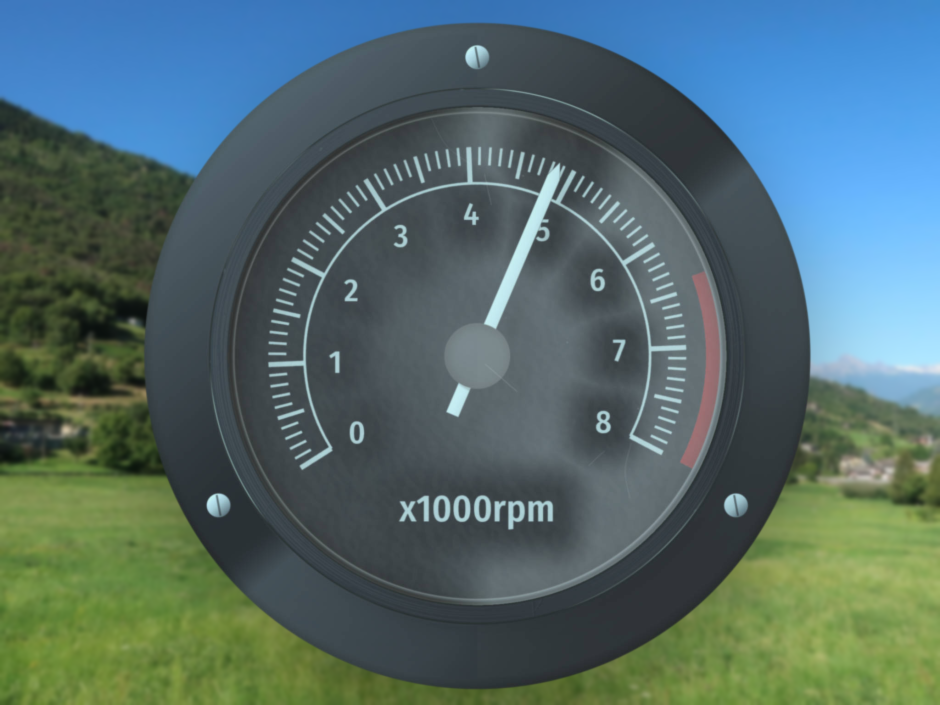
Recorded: 4850; rpm
